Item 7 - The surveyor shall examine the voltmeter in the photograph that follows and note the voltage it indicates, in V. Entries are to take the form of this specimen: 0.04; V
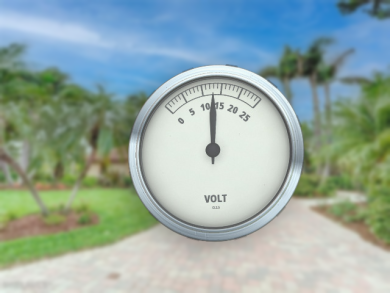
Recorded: 13; V
